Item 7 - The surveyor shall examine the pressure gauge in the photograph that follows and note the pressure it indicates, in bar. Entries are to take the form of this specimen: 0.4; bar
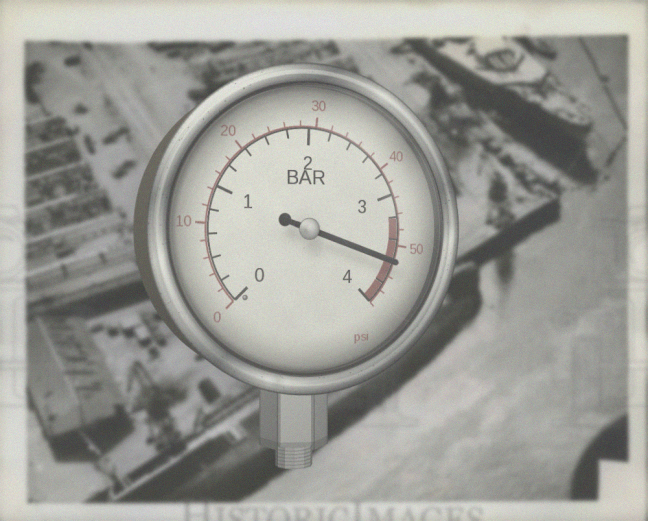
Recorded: 3.6; bar
